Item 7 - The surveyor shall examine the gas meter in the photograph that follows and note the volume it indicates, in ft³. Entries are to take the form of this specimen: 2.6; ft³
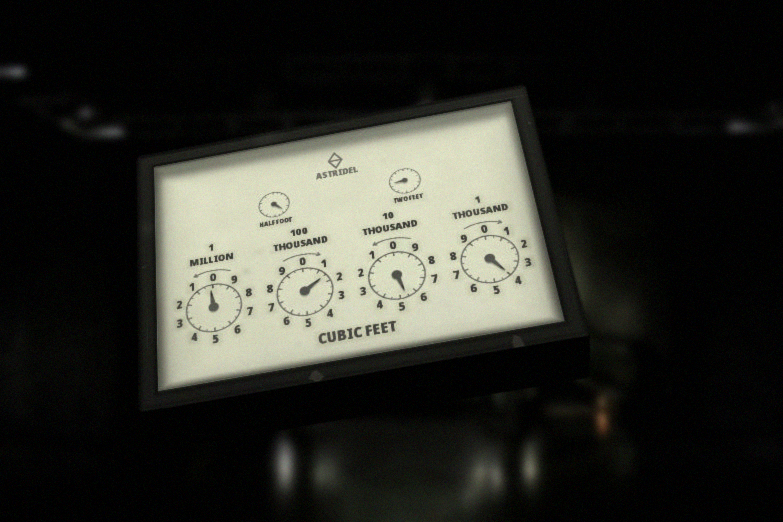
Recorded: 15400; ft³
